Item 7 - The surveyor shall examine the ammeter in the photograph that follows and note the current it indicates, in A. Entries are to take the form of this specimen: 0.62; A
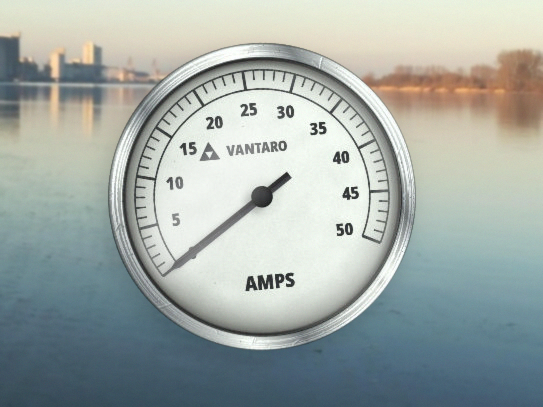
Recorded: 0; A
